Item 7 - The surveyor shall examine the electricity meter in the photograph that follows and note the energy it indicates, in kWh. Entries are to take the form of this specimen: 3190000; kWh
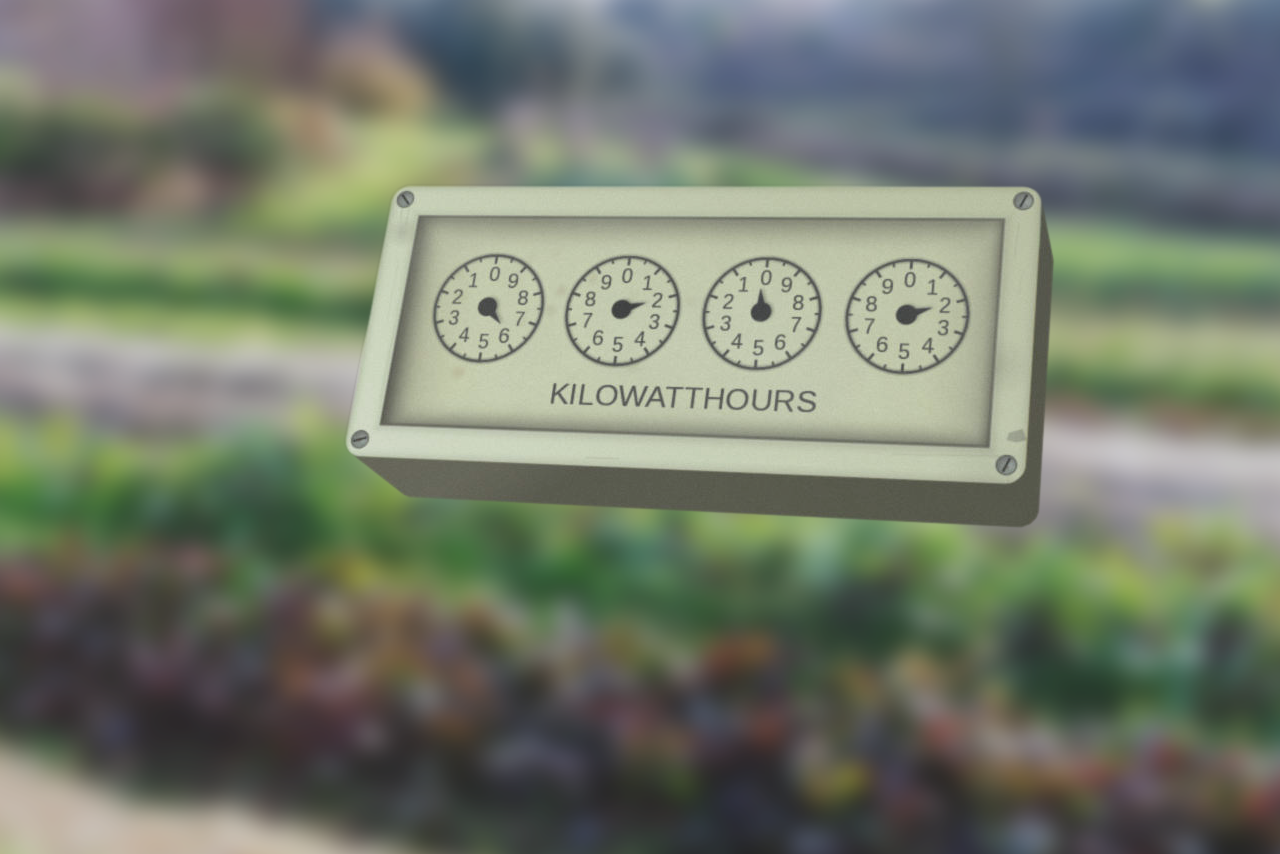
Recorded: 6202; kWh
